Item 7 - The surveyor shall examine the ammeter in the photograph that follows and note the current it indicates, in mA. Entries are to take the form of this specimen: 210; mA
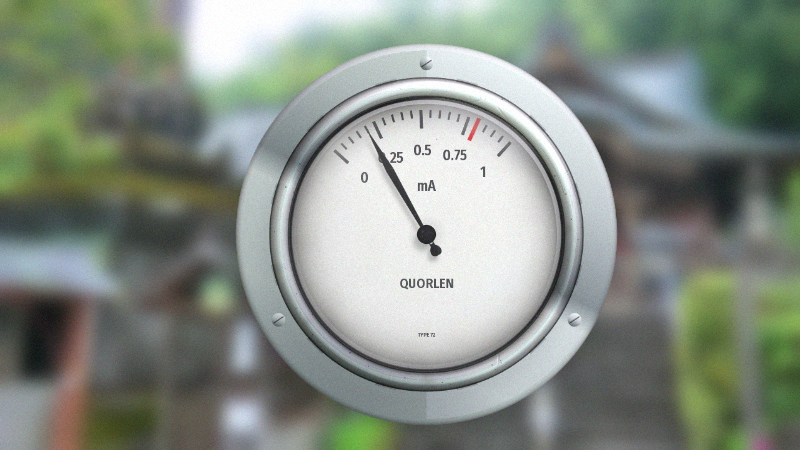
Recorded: 0.2; mA
